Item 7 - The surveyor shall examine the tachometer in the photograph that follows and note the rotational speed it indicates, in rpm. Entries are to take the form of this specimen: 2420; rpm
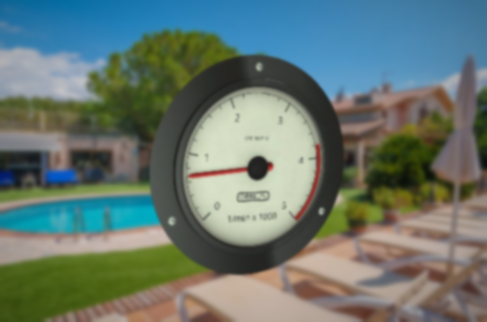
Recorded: 700; rpm
